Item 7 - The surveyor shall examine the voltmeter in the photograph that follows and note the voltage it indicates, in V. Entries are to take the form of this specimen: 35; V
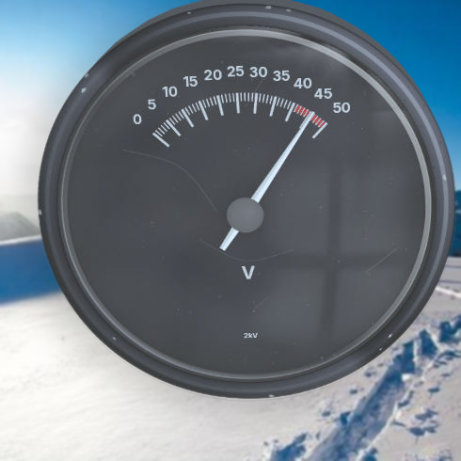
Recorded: 45; V
